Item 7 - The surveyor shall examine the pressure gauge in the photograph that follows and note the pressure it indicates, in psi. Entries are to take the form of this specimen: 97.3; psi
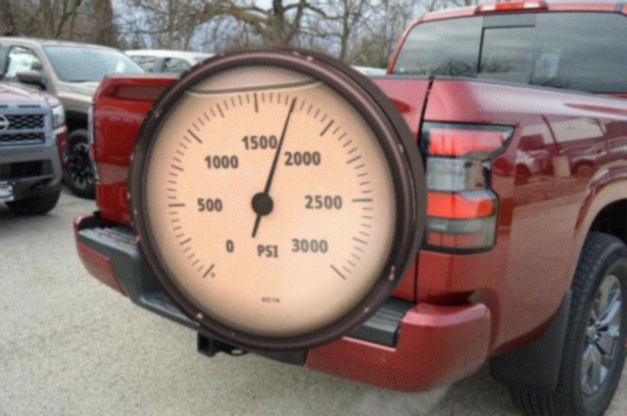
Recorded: 1750; psi
